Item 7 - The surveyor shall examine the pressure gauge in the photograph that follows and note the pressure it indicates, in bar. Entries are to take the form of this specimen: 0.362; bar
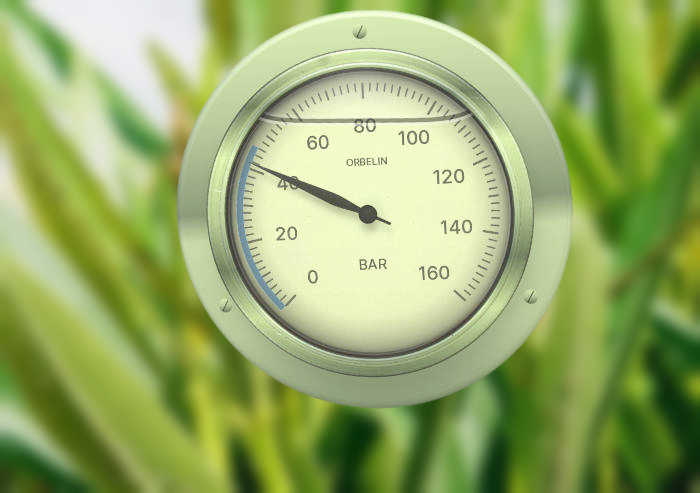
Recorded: 42; bar
